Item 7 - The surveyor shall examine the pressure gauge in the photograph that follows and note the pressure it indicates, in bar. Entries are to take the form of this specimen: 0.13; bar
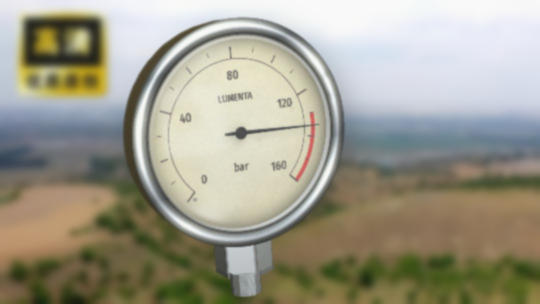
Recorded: 135; bar
